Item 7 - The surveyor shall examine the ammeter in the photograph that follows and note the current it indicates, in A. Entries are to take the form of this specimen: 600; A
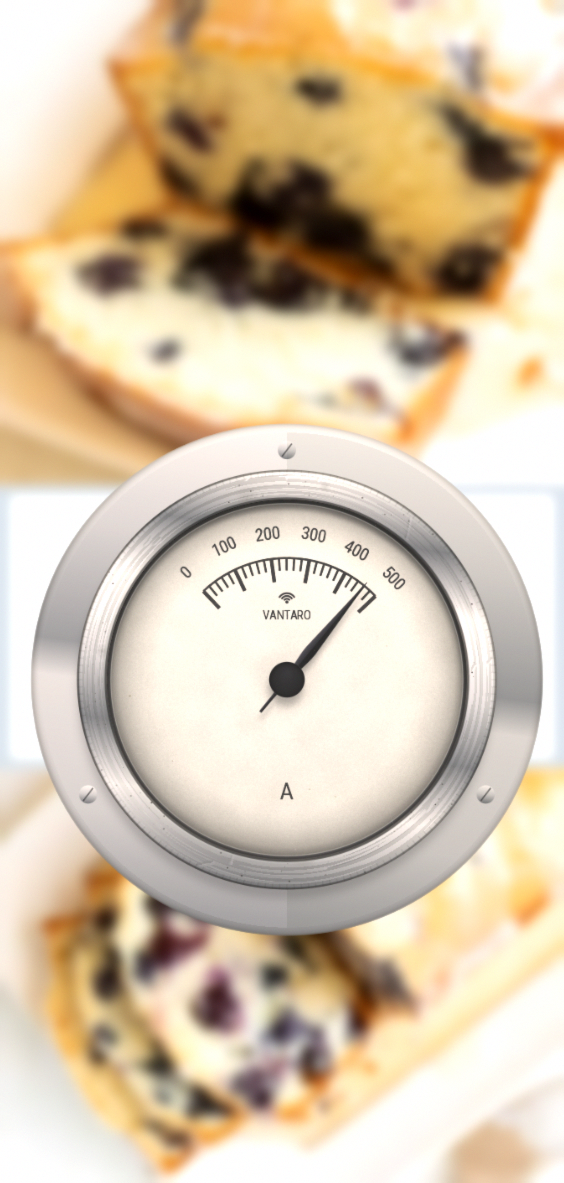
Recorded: 460; A
